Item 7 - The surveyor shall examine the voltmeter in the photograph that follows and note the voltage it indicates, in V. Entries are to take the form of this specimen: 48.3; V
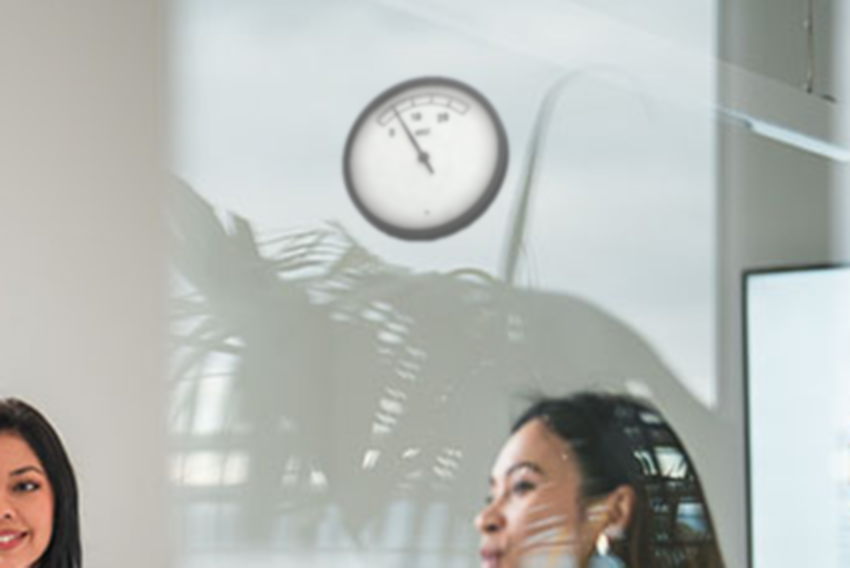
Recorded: 5; V
